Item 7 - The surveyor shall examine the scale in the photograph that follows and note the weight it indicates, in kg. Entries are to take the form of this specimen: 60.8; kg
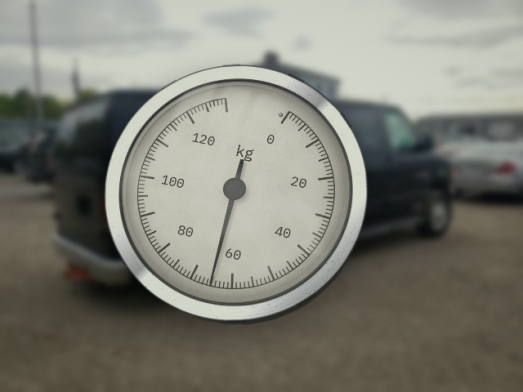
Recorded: 65; kg
